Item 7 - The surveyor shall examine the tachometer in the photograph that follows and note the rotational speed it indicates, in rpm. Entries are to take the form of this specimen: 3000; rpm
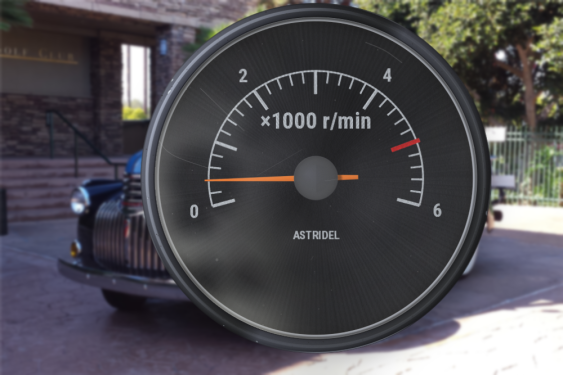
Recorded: 400; rpm
